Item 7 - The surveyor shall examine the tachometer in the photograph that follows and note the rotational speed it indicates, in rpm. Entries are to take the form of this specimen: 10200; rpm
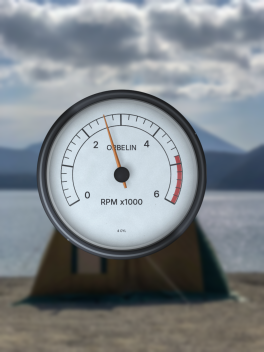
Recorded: 2600; rpm
